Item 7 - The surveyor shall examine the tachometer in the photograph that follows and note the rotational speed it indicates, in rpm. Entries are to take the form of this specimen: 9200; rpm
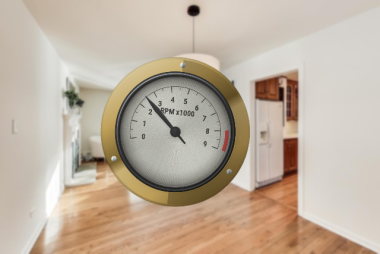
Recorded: 2500; rpm
